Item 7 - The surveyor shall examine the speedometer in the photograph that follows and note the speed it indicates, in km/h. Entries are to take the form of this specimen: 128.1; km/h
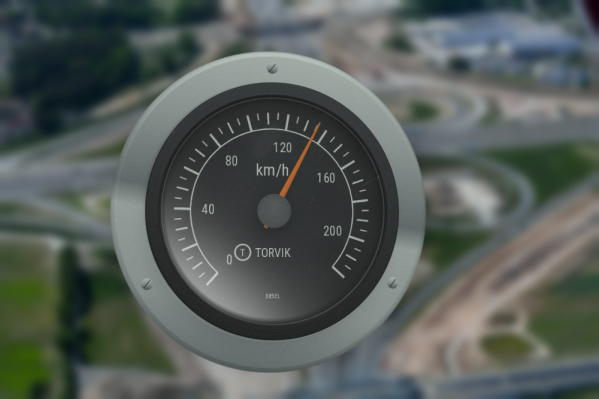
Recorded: 135; km/h
